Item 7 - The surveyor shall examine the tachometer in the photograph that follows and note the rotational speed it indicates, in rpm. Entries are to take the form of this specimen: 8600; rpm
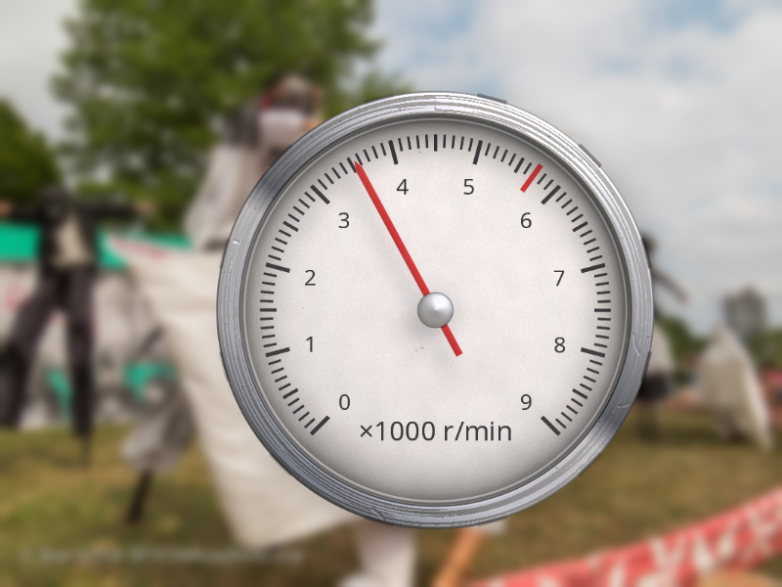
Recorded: 3550; rpm
